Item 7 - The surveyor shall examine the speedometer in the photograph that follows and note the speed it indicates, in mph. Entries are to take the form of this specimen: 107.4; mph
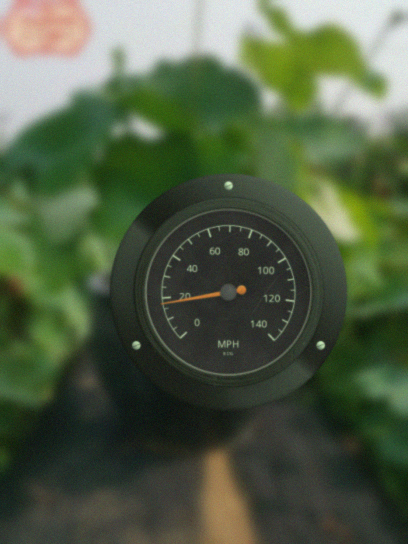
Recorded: 17.5; mph
